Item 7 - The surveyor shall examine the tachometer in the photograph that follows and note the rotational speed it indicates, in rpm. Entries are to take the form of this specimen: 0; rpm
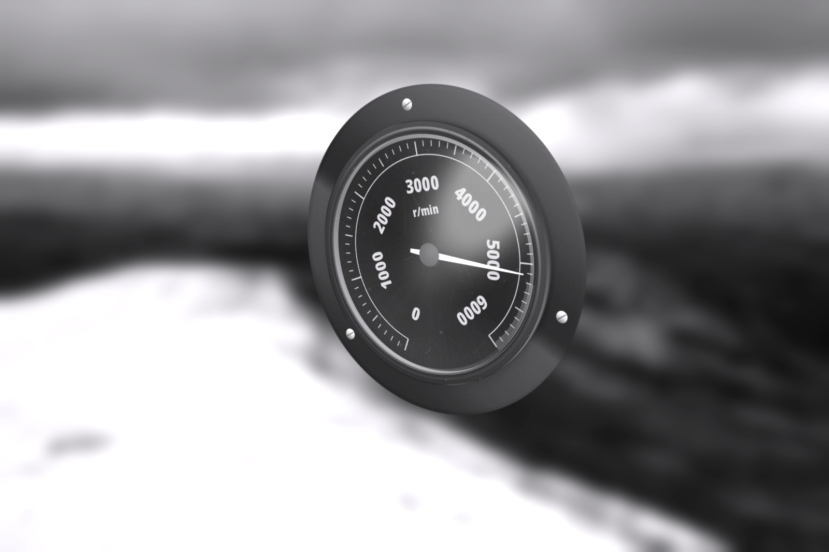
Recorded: 5100; rpm
